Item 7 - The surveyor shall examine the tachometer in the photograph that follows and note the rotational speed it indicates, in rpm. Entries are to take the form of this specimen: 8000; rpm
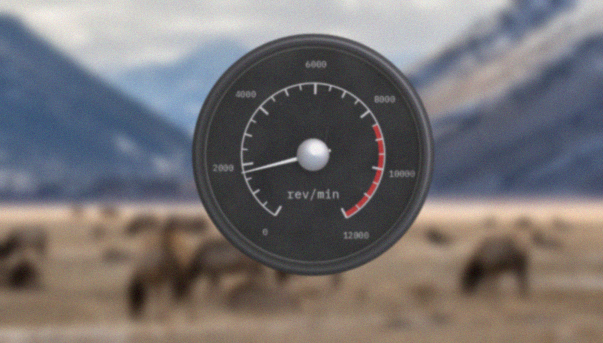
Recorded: 1750; rpm
